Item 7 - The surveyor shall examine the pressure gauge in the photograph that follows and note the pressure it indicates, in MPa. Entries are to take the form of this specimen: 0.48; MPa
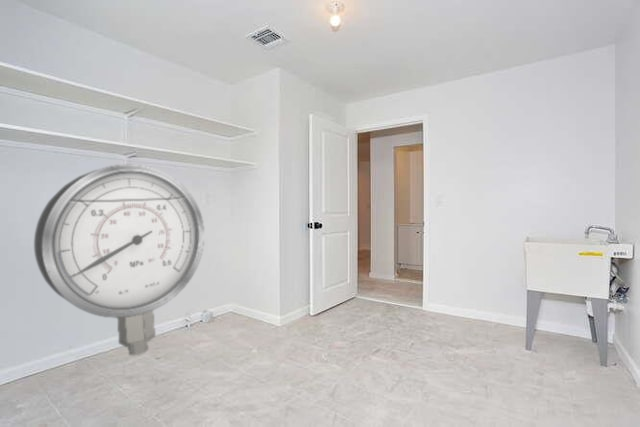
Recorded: 0.05; MPa
